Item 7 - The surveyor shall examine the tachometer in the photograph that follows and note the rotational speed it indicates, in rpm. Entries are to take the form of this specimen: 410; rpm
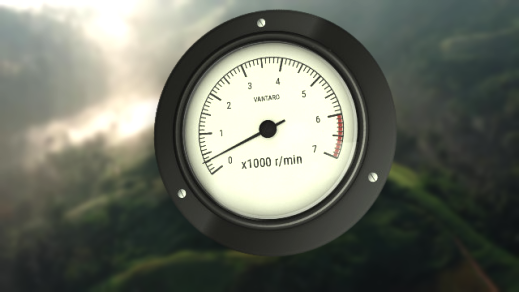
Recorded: 300; rpm
